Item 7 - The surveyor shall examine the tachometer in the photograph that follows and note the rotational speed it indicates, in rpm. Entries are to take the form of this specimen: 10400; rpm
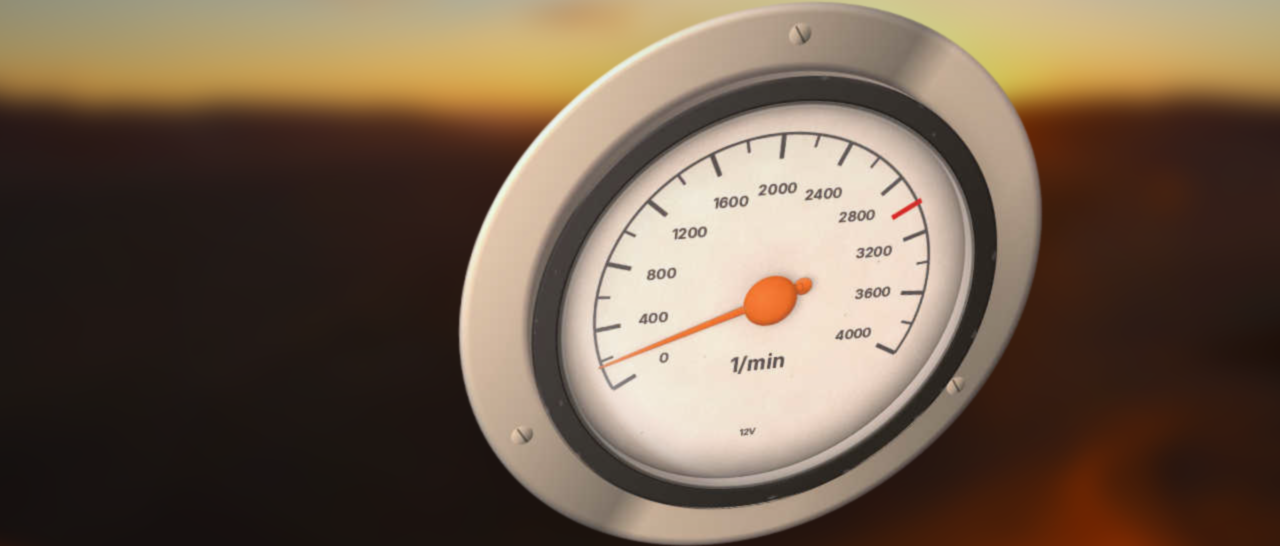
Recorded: 200; rpm
